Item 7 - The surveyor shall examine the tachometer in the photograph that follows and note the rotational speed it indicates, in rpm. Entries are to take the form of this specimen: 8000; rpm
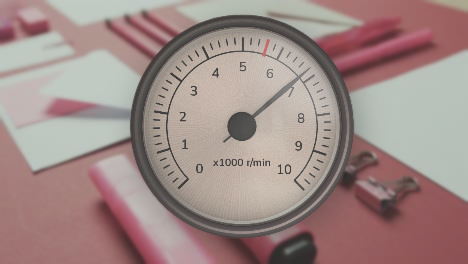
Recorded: 6800; rpm
